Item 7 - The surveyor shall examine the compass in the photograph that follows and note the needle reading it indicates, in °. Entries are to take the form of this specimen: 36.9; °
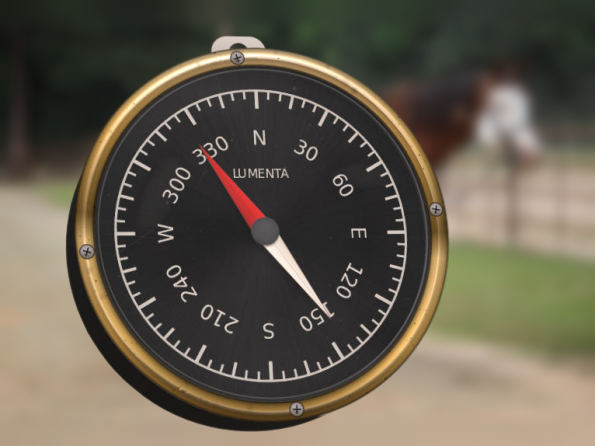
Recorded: 325; °
